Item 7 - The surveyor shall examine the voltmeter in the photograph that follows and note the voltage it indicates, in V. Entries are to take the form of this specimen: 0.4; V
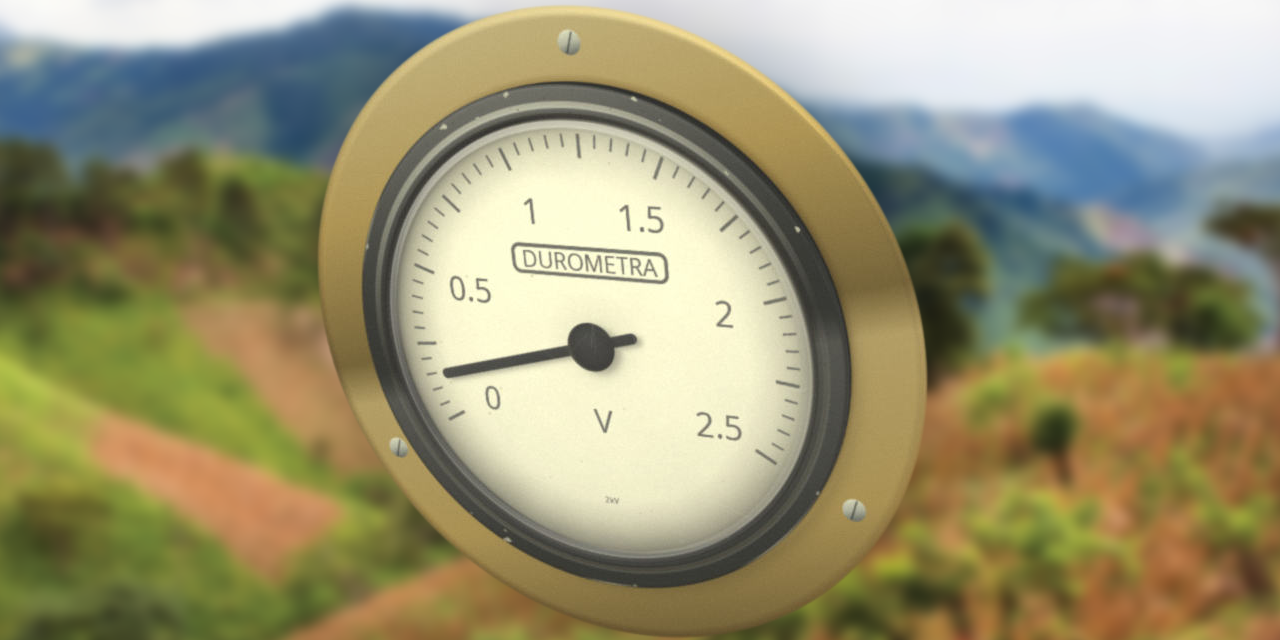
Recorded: 0.15; V
